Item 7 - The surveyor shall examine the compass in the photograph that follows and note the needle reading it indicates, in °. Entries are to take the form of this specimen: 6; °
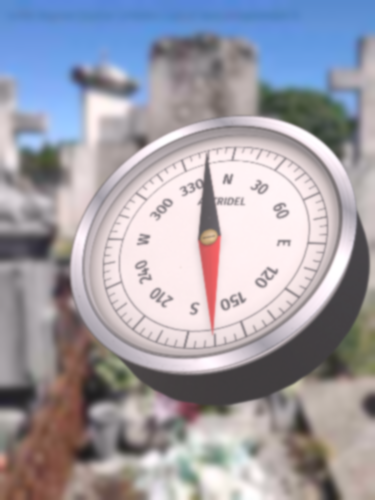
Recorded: 165; °
